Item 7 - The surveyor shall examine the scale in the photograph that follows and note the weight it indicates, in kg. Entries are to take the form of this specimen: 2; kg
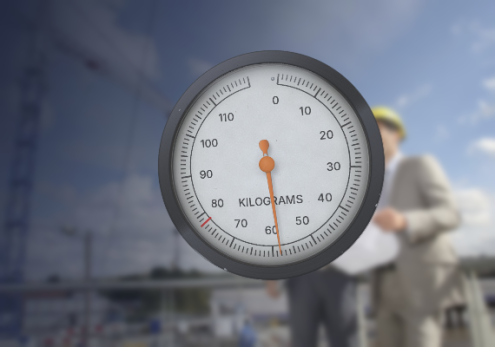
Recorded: 58; kg
